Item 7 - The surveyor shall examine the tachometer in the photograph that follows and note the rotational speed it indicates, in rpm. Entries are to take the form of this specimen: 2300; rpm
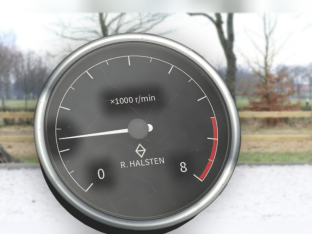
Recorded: 1250; rpm
